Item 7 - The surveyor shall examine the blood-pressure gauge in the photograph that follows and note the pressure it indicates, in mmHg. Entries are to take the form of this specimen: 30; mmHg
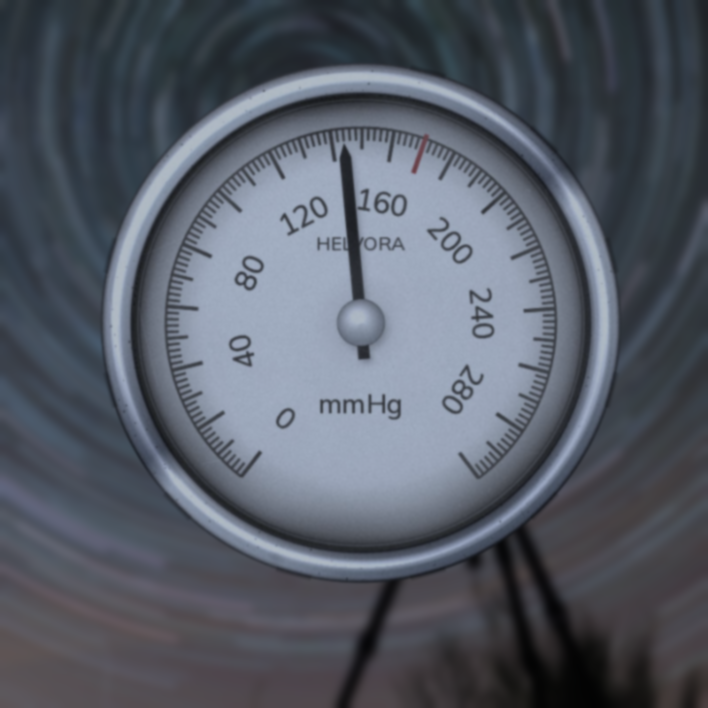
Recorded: 144; mmHg
